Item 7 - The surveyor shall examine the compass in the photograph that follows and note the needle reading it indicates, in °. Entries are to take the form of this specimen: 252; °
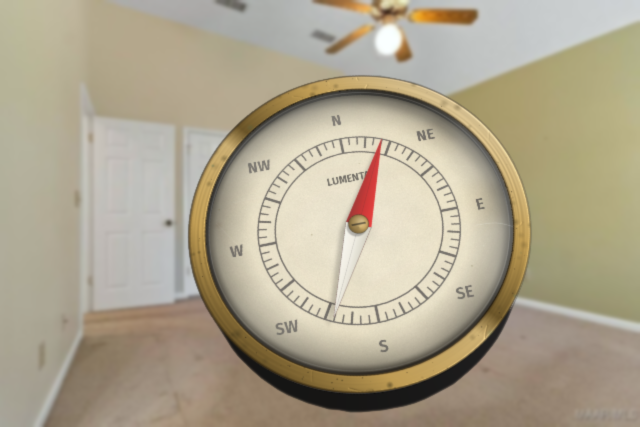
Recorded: 25; °
